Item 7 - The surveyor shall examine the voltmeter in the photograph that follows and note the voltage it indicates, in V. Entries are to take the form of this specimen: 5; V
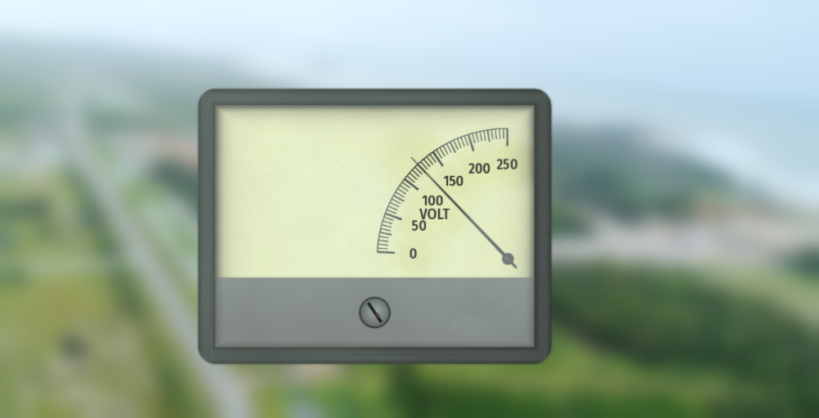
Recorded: 125; V
